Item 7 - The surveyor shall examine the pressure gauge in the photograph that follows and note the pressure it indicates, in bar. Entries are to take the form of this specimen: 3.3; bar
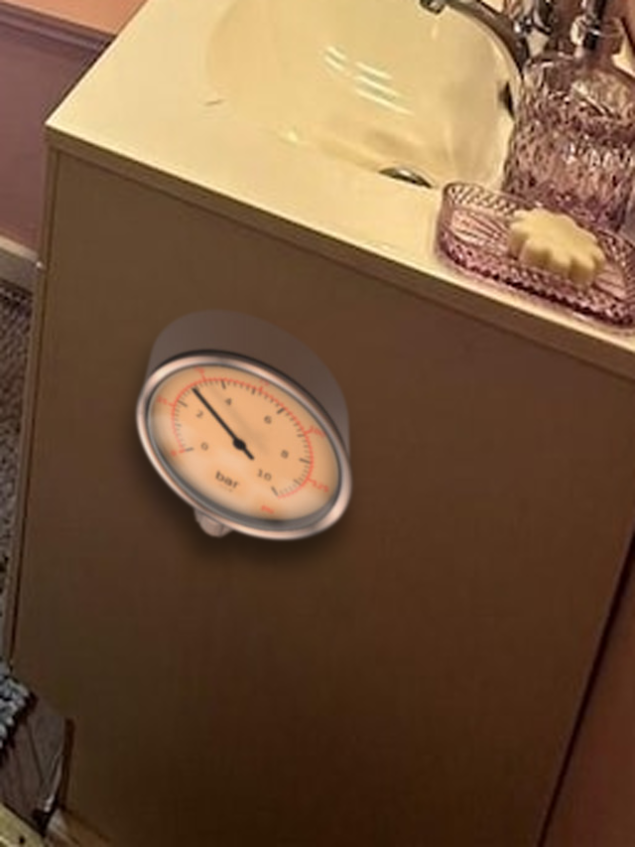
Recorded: 3; bar
